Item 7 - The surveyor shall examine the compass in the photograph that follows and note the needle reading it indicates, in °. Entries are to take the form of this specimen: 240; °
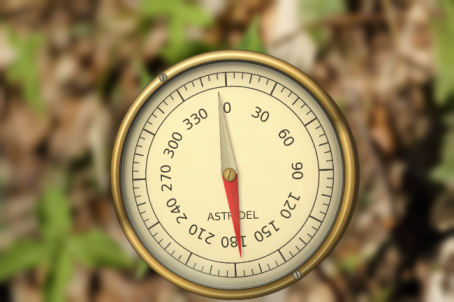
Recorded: 175; °
